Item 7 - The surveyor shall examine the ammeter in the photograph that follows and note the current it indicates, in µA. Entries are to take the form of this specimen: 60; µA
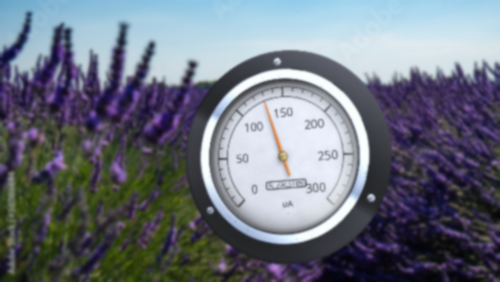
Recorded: 130; µA
